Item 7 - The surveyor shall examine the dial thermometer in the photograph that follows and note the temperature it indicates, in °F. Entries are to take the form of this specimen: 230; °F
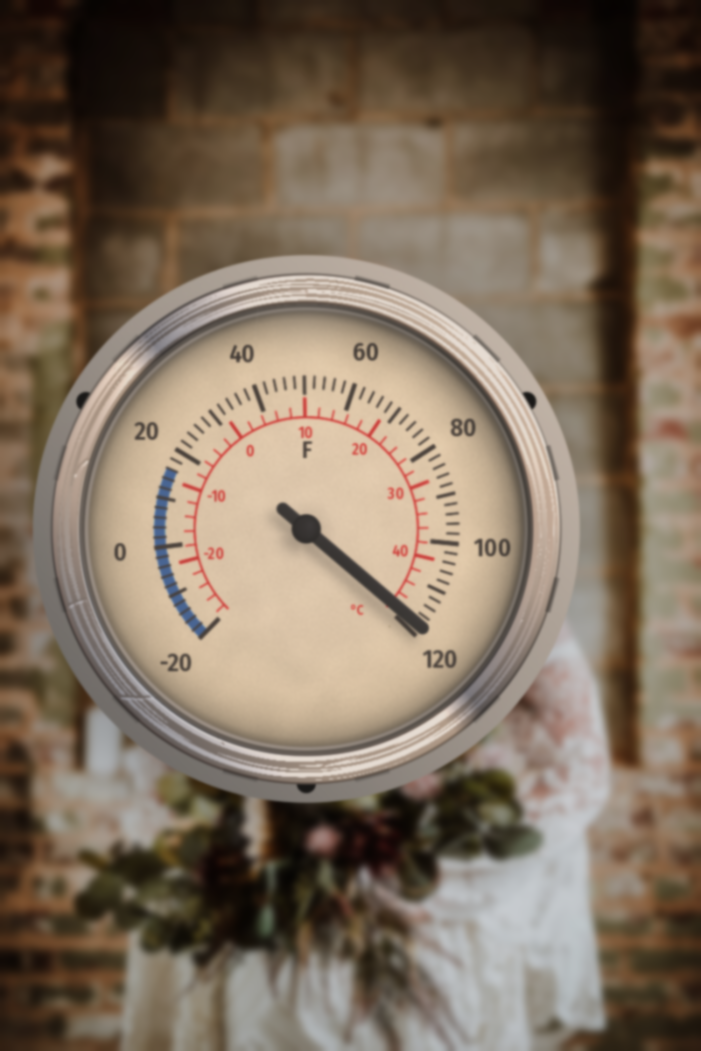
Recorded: 118; °F
